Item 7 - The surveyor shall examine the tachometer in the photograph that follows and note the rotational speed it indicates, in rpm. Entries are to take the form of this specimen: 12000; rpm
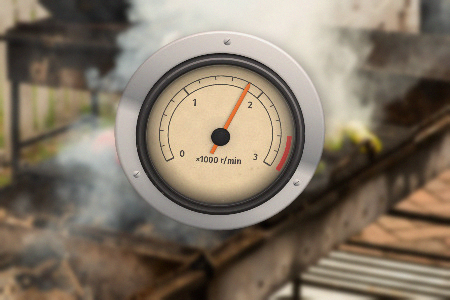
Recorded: 1800; rpm
